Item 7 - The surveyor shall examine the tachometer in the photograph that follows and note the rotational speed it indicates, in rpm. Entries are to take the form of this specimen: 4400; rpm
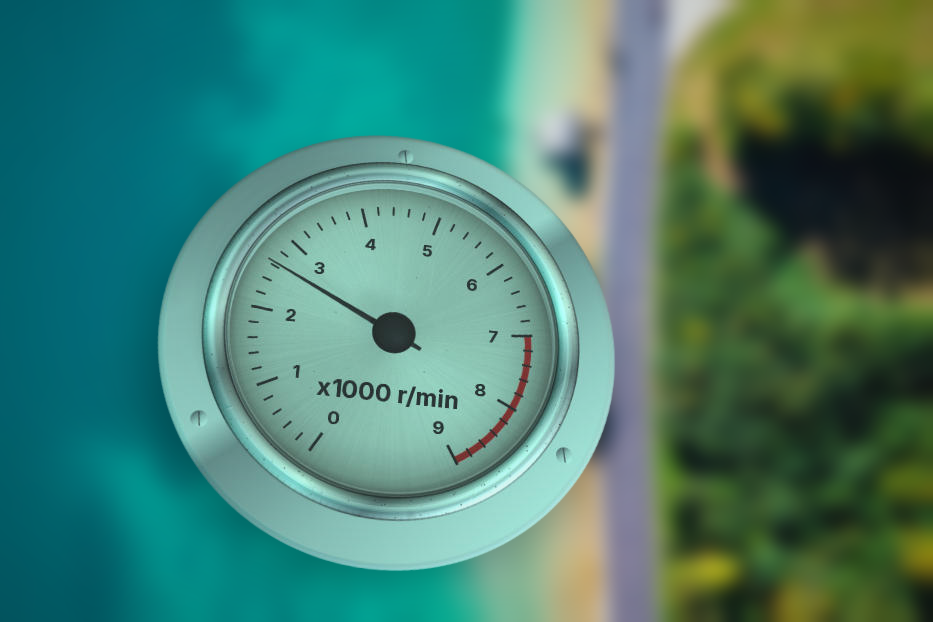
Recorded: 2600; rpm
